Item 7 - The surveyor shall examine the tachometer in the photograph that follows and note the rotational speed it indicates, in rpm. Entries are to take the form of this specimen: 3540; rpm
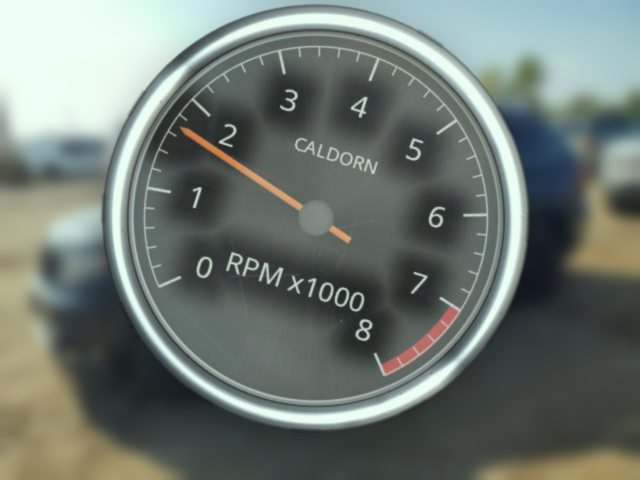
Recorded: 1700; rpm
